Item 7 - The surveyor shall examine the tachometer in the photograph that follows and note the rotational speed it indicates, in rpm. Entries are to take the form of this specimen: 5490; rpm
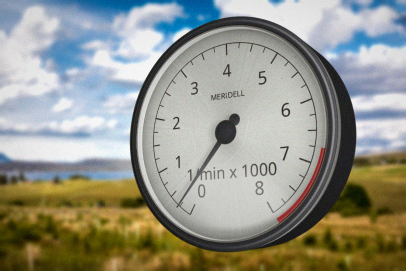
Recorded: 250; rpm
